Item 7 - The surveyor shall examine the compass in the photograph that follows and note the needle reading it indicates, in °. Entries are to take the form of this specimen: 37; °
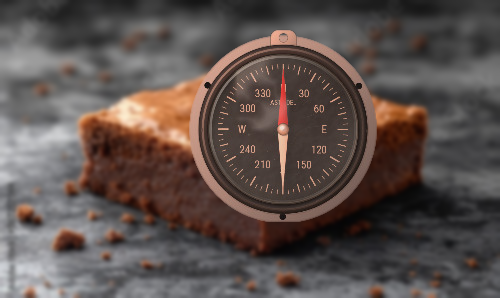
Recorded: 0; °
